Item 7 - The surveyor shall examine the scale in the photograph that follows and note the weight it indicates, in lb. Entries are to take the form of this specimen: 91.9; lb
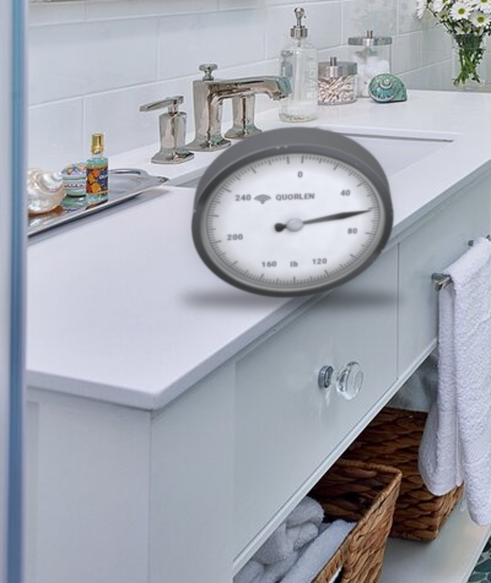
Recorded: 60; lb
